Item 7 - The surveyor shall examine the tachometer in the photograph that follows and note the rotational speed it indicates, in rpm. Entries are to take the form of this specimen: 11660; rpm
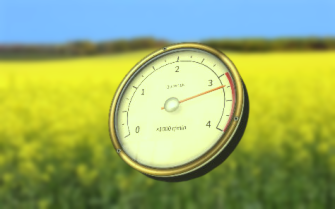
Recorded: 3250; rpm
